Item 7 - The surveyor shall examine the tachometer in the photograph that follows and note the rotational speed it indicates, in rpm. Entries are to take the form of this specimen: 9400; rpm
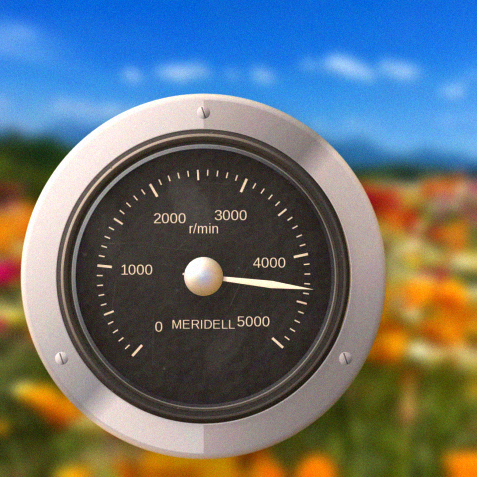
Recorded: 4350; rpm
